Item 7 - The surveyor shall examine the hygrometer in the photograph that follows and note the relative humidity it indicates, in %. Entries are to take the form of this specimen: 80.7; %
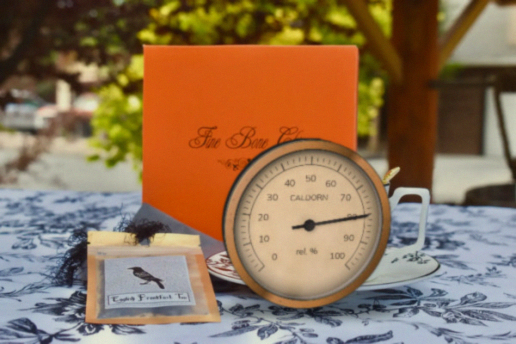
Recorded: 80; %
